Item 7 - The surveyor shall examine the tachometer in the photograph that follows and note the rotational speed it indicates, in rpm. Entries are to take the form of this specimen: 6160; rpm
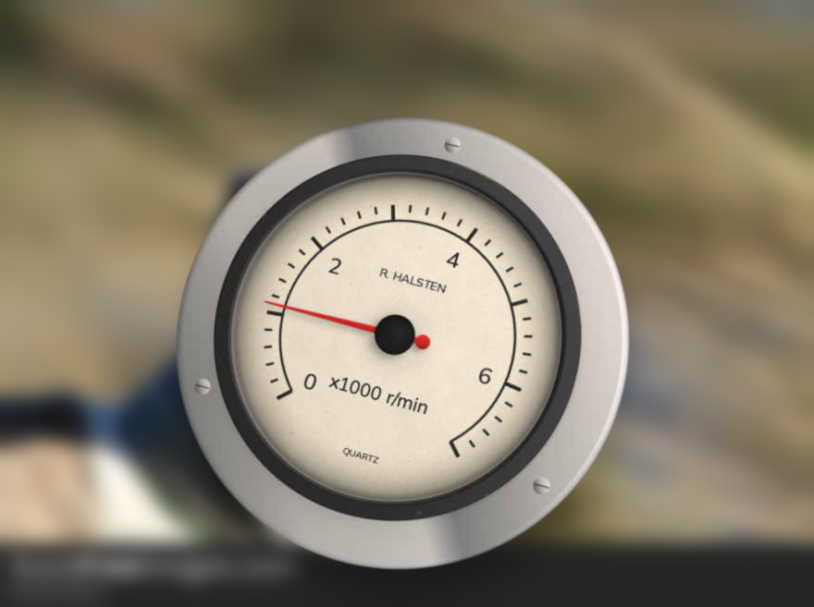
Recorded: 1100; rpm
